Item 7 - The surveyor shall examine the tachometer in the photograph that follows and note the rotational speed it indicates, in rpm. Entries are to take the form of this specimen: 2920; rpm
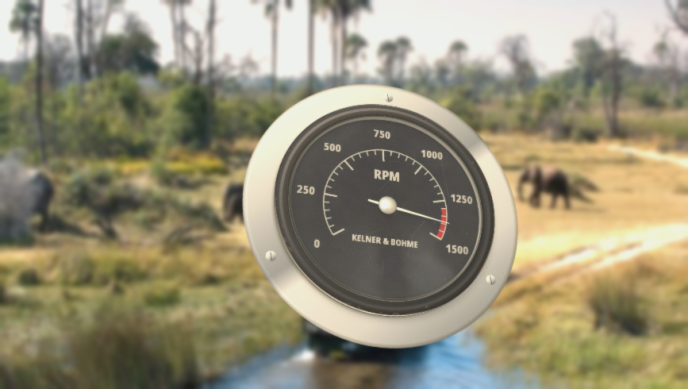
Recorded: 1400; rpm
